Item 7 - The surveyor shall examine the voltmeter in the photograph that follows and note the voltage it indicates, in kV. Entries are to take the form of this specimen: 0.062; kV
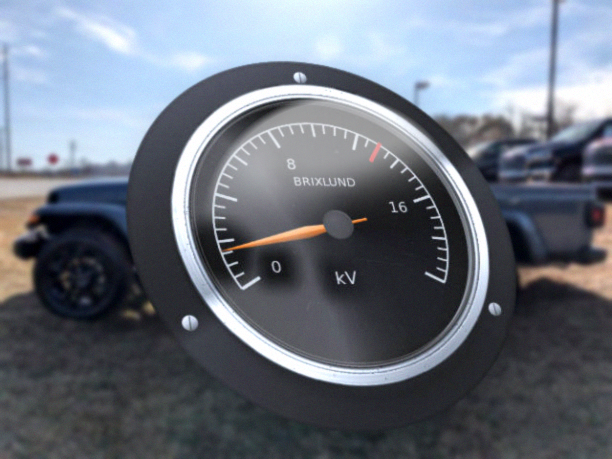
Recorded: 1.5; kV
